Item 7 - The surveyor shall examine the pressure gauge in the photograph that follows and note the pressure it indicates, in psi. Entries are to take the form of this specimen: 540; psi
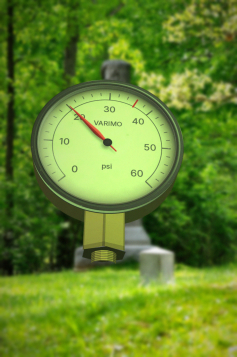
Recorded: 20; psi
